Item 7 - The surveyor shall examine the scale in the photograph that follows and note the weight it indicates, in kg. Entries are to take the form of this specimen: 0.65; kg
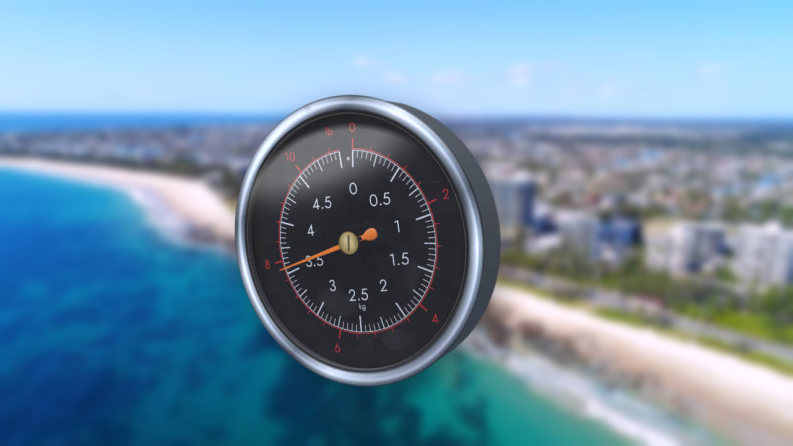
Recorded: 3.55; kg
